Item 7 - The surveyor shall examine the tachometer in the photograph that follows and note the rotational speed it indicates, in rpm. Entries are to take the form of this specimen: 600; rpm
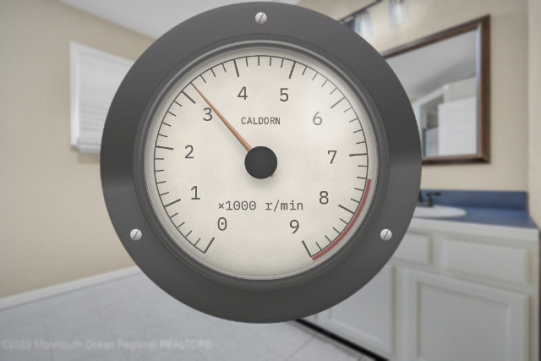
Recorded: 3200; rpm
